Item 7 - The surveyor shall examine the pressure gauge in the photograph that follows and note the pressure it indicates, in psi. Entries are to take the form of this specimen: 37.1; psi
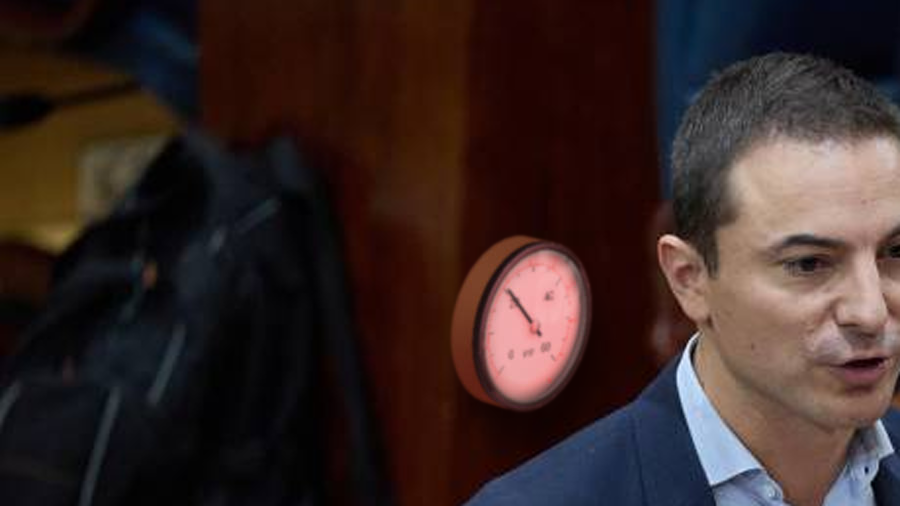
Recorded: 20; psi
